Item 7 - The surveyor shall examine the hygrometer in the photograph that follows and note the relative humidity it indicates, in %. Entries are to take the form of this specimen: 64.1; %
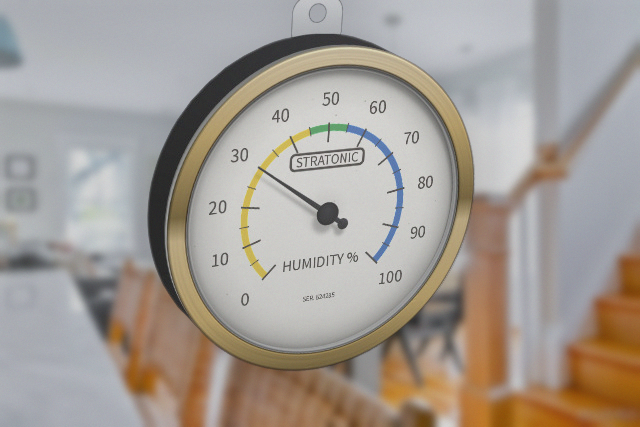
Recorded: 30; %
